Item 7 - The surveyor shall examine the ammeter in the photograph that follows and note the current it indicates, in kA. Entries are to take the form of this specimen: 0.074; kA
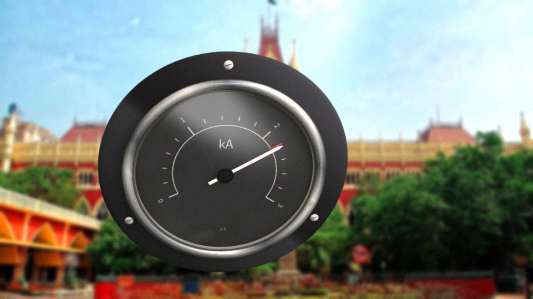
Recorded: 2.2; kA
